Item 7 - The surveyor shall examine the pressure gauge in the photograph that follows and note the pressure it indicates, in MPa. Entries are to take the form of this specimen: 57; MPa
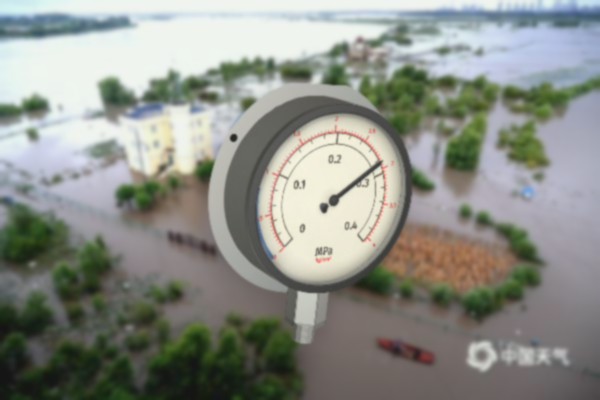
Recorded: 0.28; MPa
